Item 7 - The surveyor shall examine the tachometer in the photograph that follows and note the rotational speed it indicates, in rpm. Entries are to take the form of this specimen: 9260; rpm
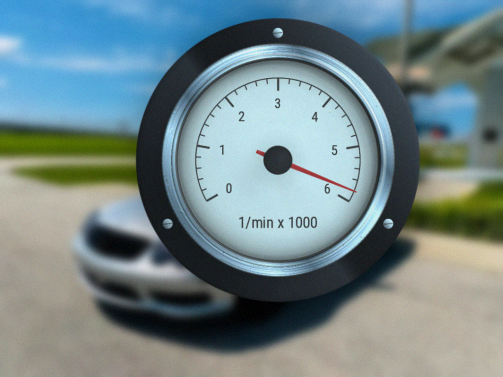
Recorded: 5800; rpm
